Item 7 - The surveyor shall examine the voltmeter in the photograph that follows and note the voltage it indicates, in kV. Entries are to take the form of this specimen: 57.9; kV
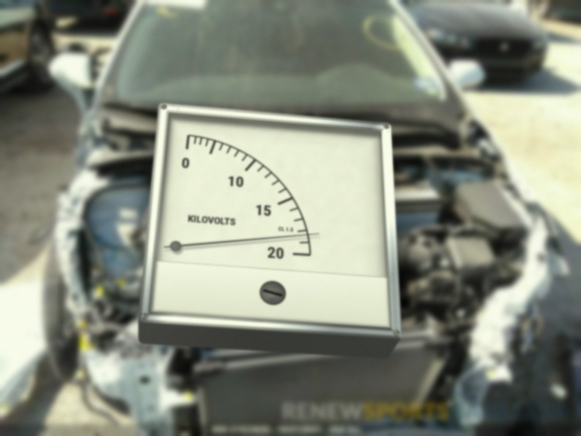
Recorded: 18.5; kV
